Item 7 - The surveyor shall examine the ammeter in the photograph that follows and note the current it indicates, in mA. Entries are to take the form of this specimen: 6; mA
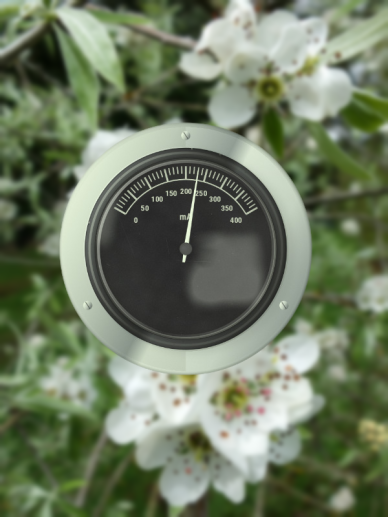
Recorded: 230; mA
